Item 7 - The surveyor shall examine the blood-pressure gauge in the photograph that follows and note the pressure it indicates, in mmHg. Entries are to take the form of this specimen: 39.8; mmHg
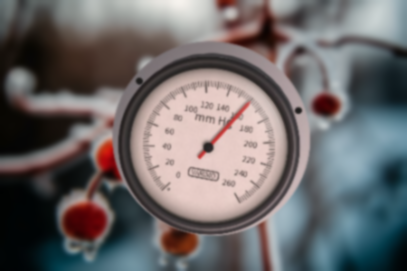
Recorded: 160; mmHg
